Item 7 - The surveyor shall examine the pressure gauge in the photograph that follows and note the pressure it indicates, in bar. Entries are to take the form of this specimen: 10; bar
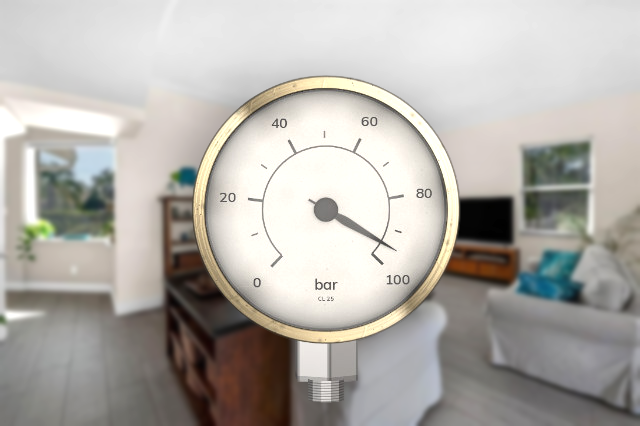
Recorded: 95; bar
